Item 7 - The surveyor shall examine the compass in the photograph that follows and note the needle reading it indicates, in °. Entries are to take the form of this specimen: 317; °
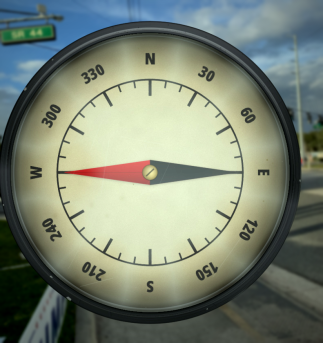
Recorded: 270; °
